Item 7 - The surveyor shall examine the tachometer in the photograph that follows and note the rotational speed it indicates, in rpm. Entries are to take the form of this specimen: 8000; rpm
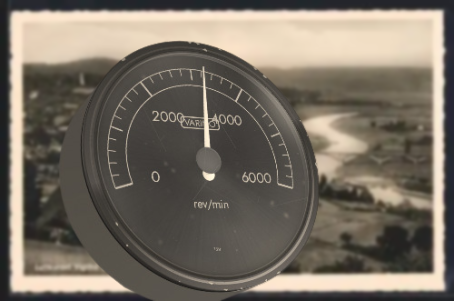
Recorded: 3200; rpm
